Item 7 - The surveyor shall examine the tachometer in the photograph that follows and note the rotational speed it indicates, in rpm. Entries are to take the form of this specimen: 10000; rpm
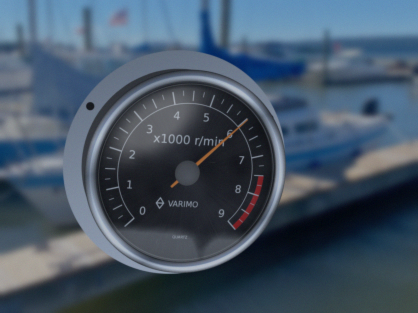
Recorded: 6000; rpm
